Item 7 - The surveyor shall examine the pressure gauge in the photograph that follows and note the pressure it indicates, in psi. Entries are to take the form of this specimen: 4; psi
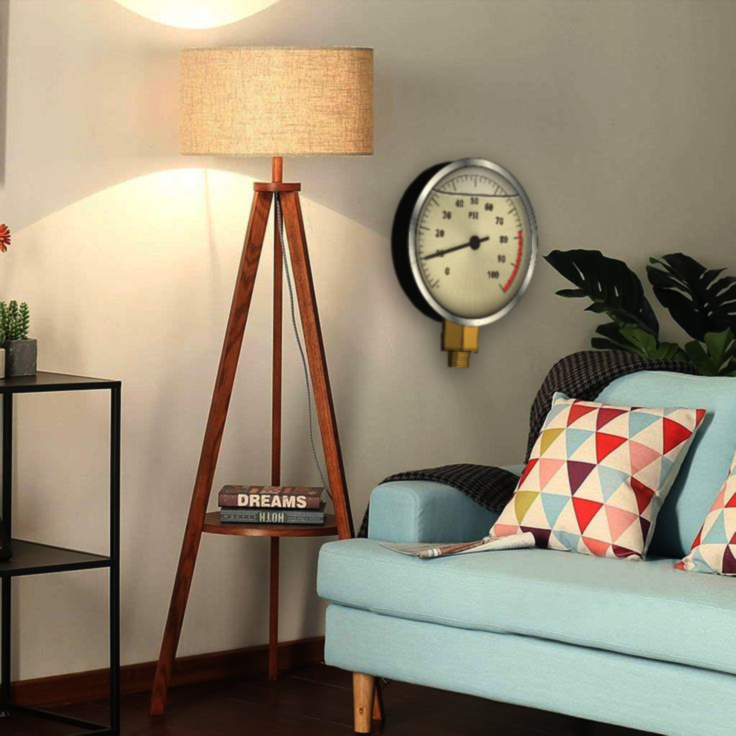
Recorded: 10; psi
